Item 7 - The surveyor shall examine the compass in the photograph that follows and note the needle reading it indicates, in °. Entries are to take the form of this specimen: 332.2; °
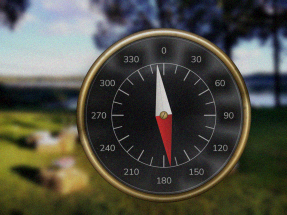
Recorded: 172.5; °
